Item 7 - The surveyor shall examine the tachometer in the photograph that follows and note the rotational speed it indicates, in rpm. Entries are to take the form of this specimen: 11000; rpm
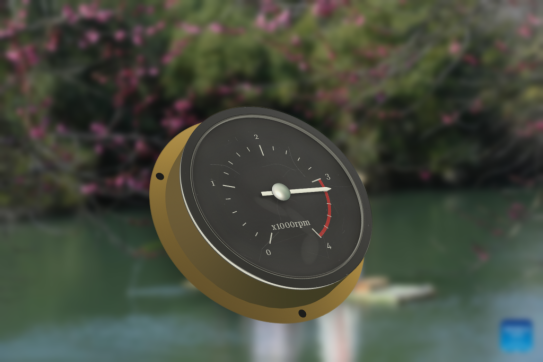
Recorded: 3200; rpm
